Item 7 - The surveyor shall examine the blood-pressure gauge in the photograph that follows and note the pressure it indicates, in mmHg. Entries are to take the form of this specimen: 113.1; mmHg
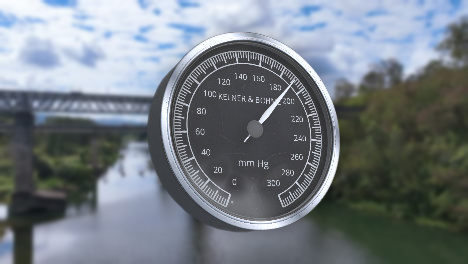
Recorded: 190; mmHg
